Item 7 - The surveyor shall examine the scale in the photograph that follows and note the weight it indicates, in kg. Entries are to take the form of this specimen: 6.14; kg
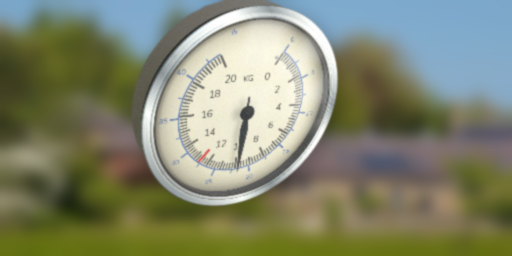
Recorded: 10; kg
